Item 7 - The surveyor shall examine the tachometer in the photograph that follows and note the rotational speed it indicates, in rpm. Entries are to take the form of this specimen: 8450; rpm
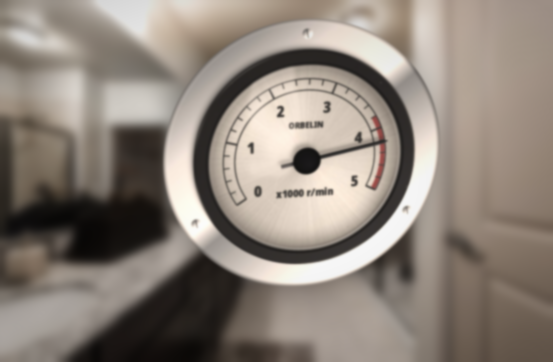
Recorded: 4200; rpm
